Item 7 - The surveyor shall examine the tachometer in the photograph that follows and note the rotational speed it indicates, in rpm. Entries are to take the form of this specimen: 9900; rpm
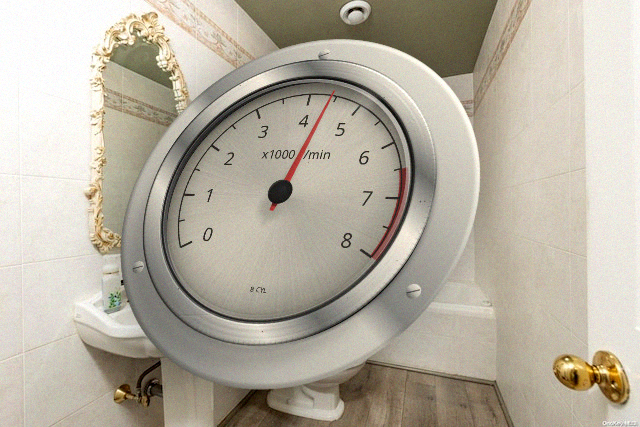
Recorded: 4500; rpm
